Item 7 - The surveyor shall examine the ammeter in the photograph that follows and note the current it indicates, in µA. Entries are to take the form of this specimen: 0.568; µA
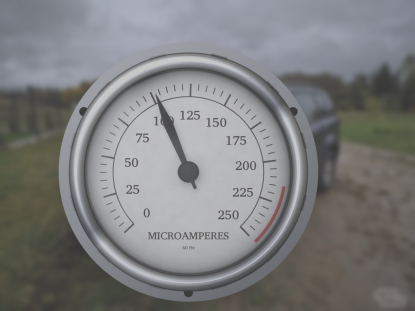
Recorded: 102.5; µA
